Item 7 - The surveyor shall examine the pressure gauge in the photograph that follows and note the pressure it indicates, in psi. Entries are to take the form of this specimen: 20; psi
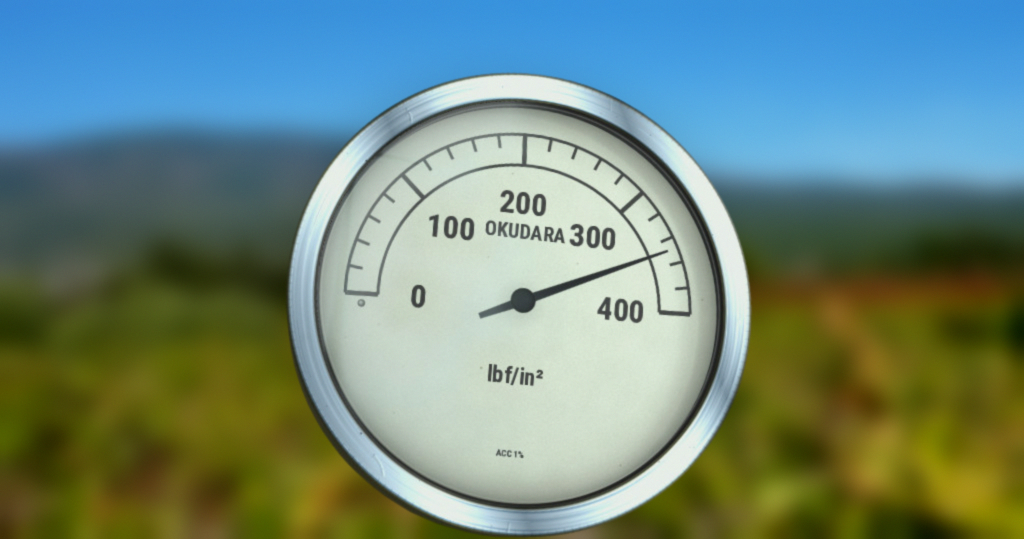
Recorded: 350; psi
